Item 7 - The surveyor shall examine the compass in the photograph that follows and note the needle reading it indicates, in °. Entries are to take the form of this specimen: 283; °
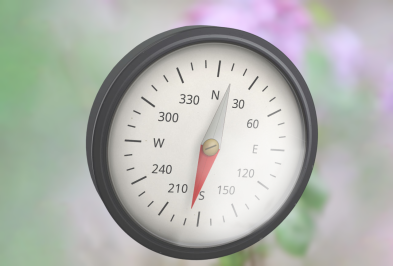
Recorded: 190; °
